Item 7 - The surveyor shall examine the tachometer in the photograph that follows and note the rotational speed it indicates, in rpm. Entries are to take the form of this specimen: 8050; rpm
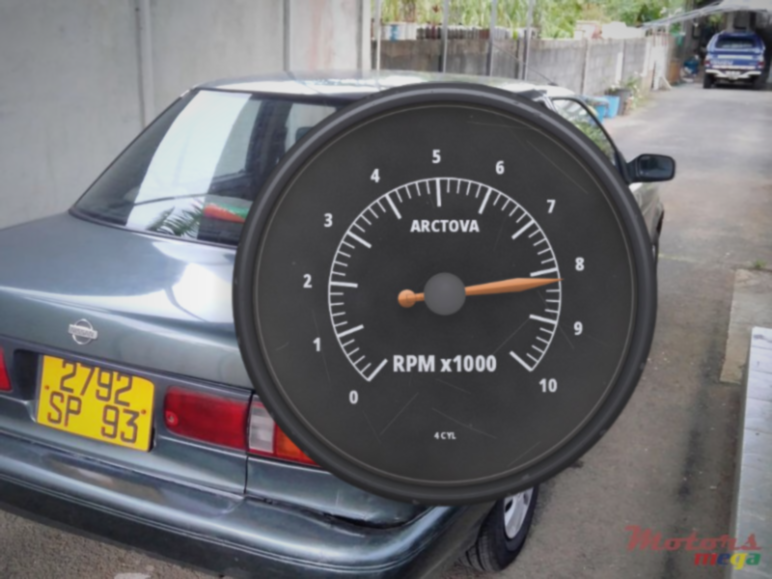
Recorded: 8200; rpm
